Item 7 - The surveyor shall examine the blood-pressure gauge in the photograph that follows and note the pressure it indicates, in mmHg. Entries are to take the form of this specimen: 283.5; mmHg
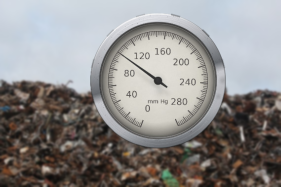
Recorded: 100; mmHg
